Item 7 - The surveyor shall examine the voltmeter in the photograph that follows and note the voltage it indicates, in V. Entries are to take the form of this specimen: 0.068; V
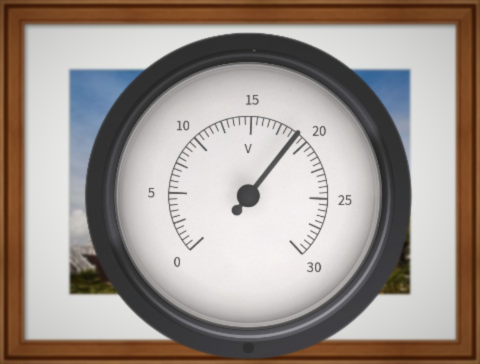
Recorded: 19; V
